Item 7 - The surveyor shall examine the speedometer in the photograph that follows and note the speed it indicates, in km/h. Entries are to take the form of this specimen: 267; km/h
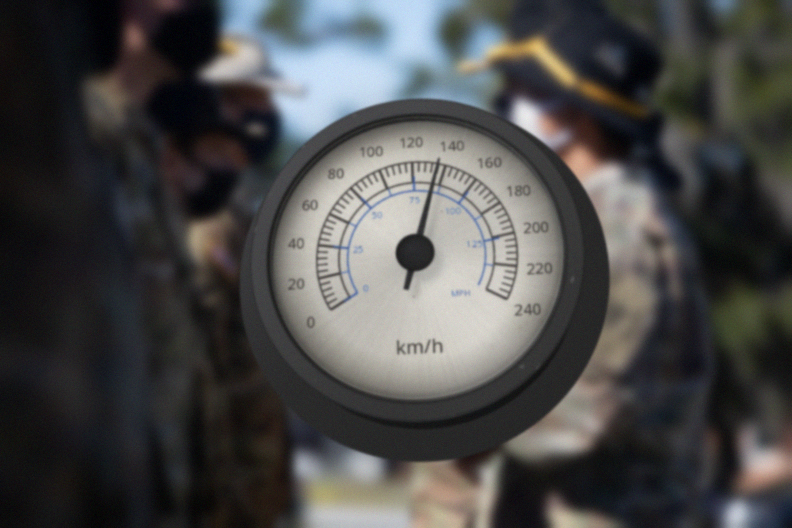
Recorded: 136; km/h
